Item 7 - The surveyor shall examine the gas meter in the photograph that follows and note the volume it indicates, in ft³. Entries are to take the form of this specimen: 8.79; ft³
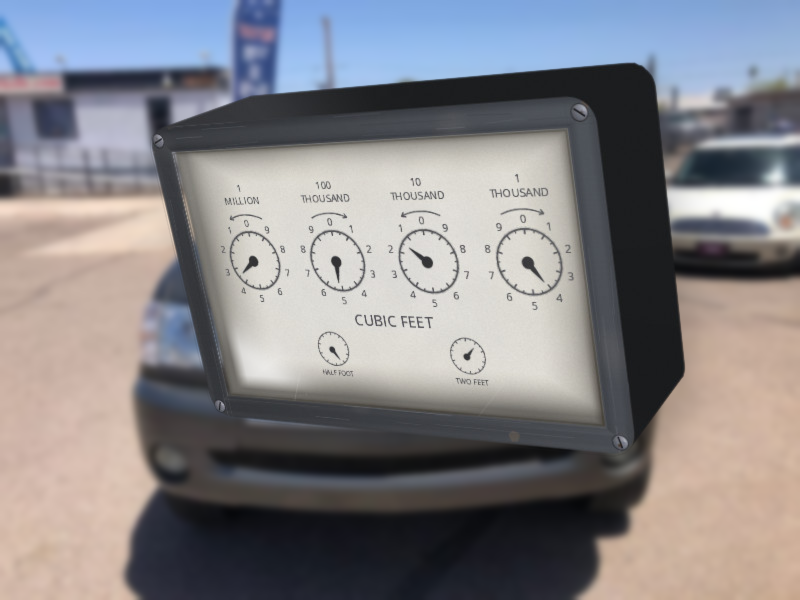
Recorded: 351400; ft³
